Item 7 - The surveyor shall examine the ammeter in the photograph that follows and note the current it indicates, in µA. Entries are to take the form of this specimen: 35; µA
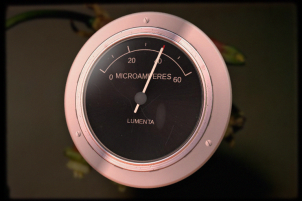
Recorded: 40; µA
